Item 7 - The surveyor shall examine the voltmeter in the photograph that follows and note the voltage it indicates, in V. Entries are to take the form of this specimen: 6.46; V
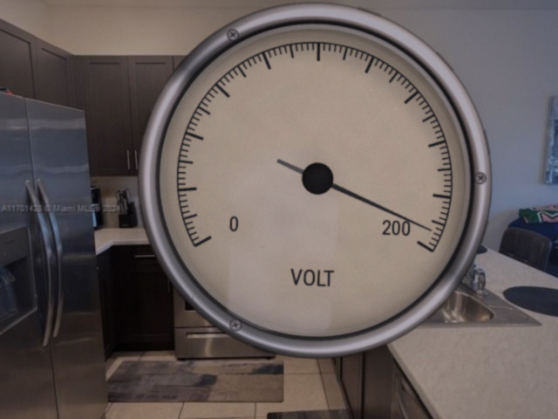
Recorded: 194; V
